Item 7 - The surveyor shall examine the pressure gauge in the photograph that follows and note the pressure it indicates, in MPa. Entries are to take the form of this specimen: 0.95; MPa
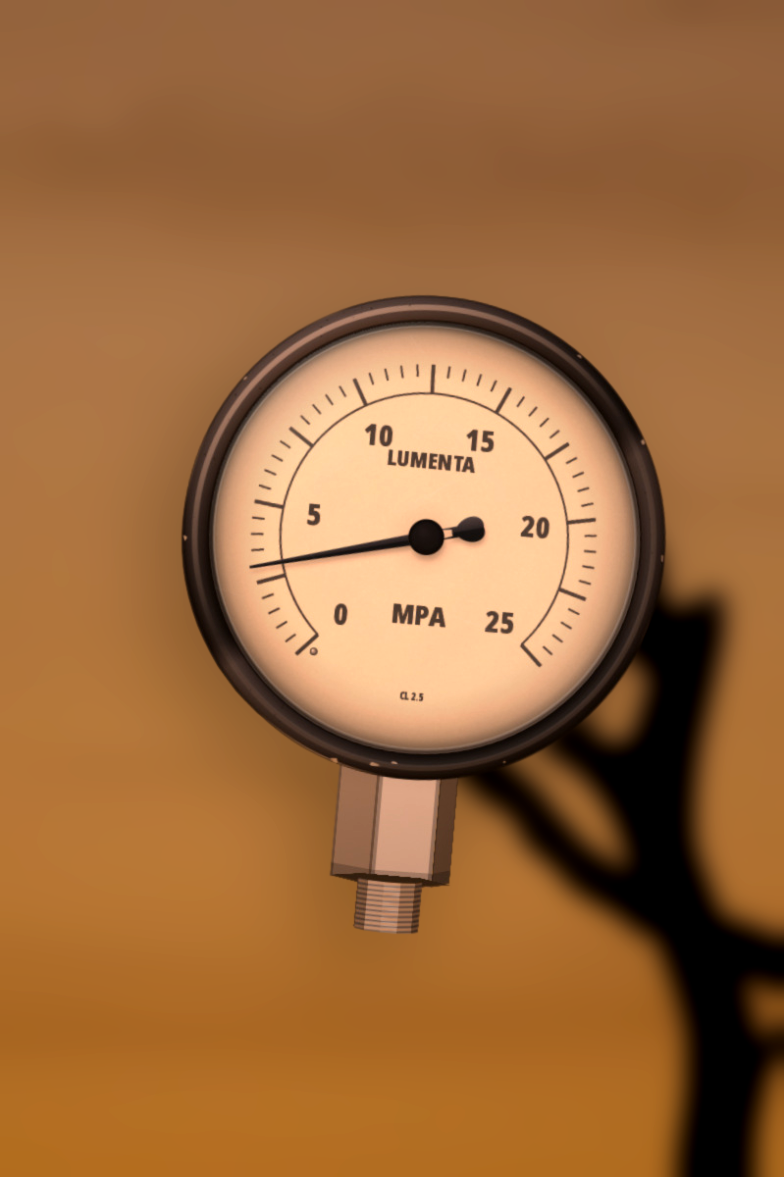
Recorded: 3; MPa
